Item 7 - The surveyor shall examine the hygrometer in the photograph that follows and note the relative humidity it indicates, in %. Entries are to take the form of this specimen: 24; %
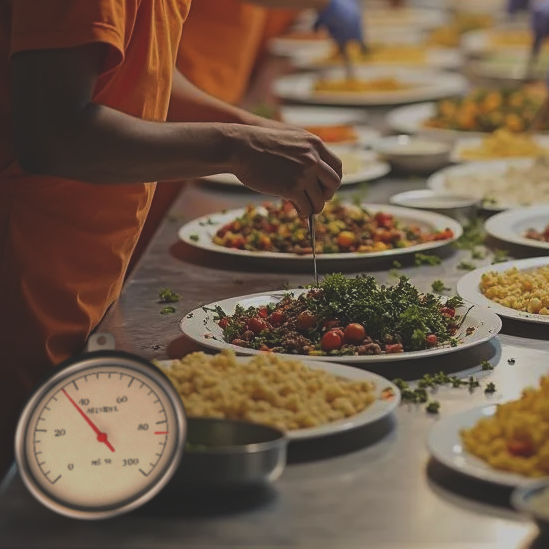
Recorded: 36; %
